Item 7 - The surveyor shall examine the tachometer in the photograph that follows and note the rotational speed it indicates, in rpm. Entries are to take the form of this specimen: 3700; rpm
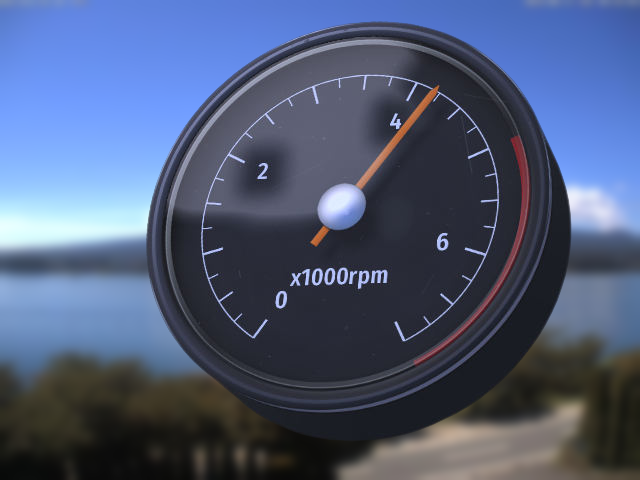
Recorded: 4250; rpm
